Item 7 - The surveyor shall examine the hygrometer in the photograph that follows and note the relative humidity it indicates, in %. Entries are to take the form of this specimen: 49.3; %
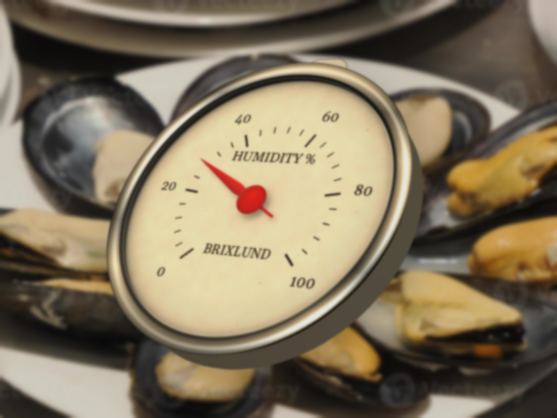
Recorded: 28; %
